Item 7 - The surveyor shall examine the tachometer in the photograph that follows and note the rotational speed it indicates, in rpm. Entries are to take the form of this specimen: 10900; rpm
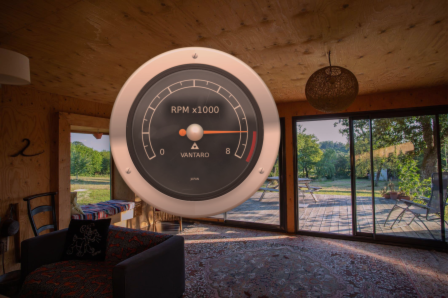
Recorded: 7000; rpm
